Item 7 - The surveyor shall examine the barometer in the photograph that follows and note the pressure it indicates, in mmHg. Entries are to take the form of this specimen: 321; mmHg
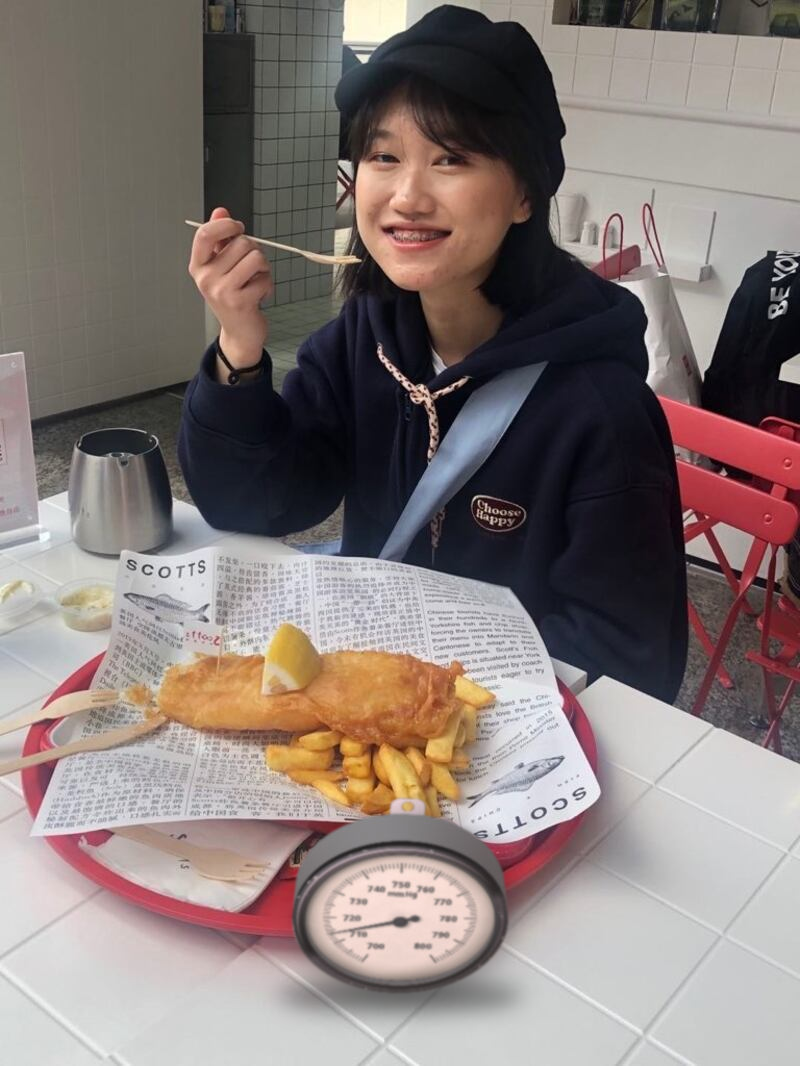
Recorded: 715; mmHg
